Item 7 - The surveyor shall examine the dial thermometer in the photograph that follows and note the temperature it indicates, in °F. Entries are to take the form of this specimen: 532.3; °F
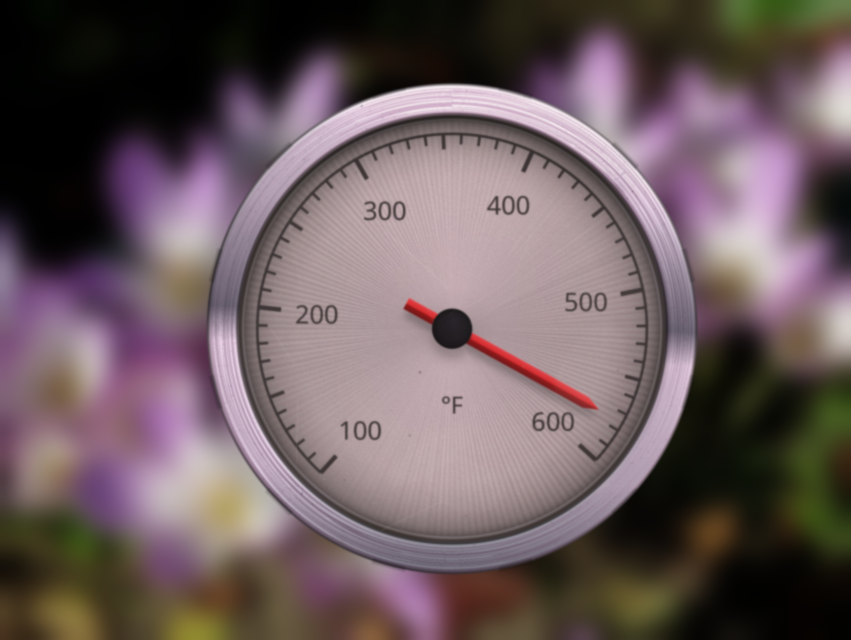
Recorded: 575; °F
